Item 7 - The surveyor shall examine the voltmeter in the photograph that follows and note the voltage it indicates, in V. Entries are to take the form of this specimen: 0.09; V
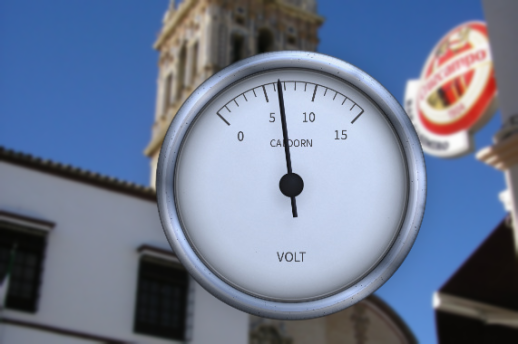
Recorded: 6.5; V
